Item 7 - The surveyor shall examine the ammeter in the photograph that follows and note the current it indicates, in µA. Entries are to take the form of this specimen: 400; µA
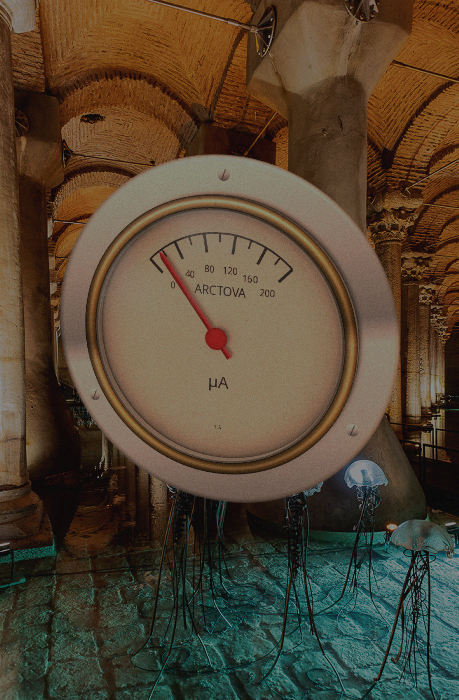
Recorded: 20; µA
